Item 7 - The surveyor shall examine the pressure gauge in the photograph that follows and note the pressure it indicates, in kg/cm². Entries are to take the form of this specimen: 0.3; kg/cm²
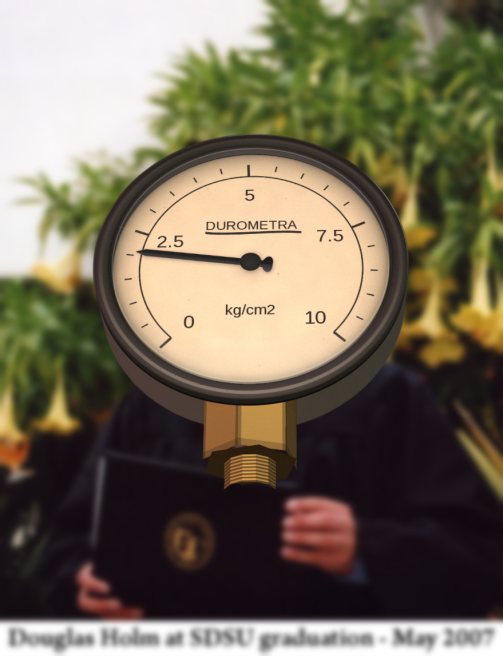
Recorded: 2; kg/cm²
